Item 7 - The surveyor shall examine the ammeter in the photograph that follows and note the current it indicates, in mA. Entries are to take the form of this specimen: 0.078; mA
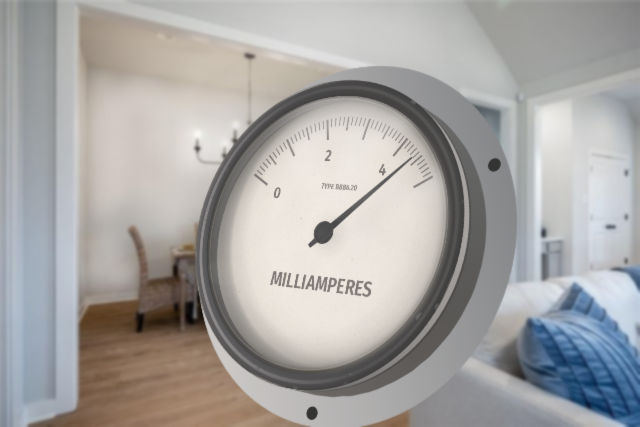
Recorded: 4.5; mA
